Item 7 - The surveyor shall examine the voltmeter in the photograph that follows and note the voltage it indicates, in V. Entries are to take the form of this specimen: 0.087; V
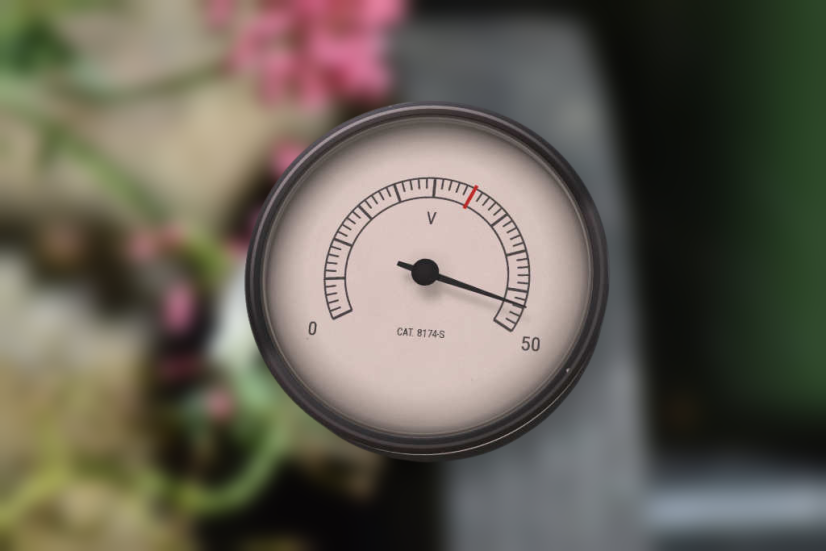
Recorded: 47; V
